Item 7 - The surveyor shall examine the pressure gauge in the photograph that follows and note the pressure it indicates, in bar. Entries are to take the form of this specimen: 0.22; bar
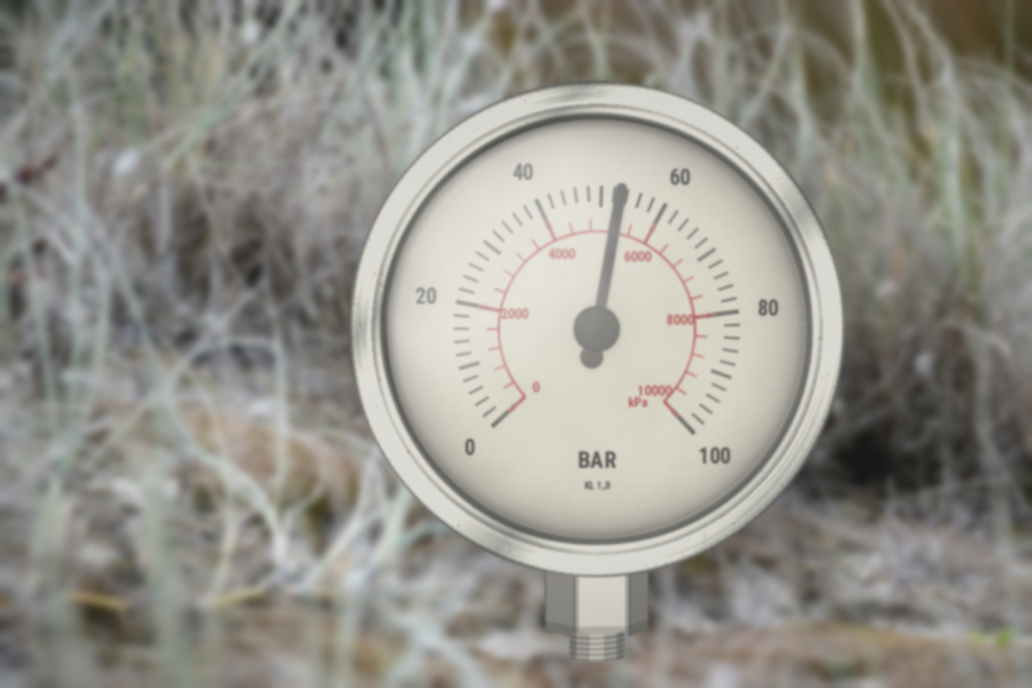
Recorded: 53; bar
